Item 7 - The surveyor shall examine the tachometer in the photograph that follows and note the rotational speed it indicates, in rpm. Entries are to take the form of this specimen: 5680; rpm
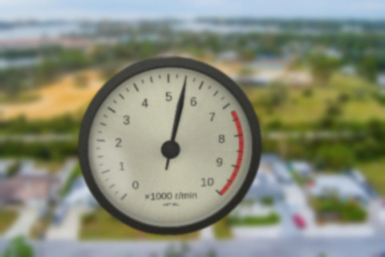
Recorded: 5500; rpm
